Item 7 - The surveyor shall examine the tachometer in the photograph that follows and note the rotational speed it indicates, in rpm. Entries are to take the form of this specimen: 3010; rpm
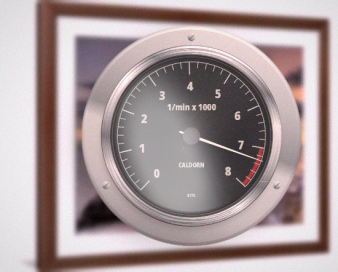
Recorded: 7300; rpm
